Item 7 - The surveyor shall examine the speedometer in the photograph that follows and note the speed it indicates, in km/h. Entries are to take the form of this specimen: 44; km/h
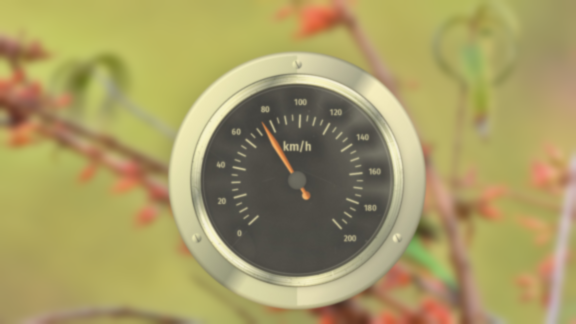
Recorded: 75; km/h
